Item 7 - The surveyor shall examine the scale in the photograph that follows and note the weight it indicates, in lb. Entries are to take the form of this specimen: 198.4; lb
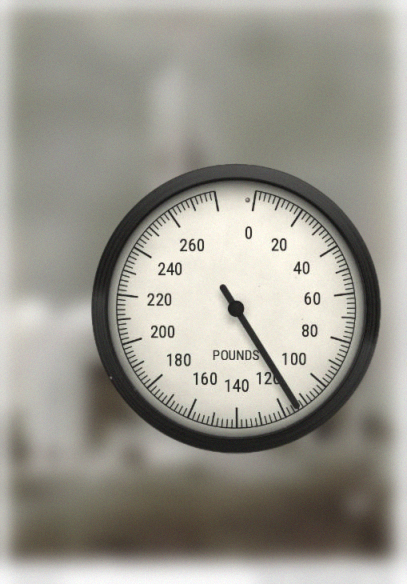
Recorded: 114; lb
